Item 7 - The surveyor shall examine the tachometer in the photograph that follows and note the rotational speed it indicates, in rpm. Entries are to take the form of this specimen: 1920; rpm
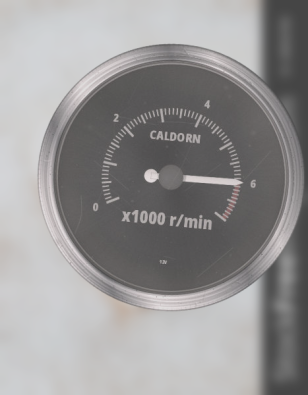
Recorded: 6000; rpm
